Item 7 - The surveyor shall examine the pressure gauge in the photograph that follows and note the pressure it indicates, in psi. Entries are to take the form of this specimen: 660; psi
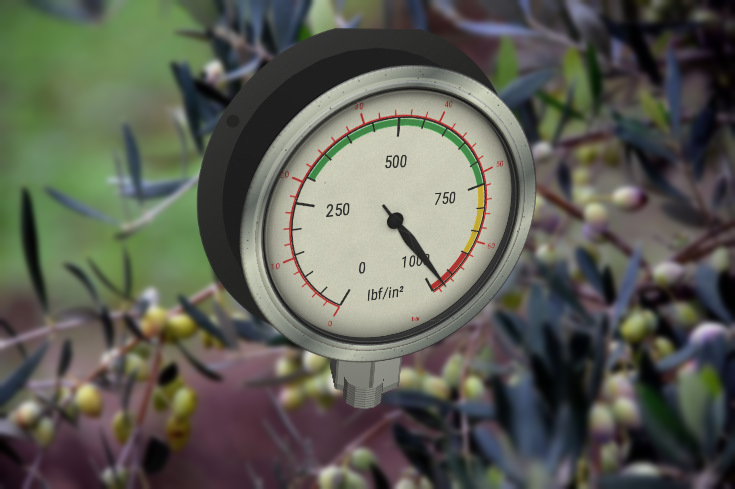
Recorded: 975; psi
